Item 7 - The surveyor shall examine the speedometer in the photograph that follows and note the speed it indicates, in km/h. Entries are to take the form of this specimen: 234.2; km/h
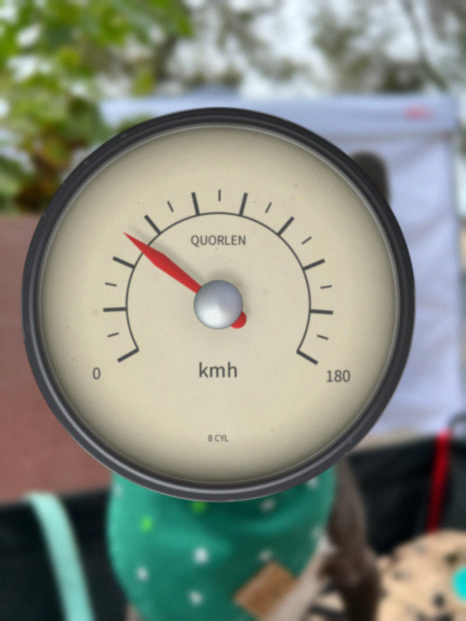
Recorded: 50; km/h
